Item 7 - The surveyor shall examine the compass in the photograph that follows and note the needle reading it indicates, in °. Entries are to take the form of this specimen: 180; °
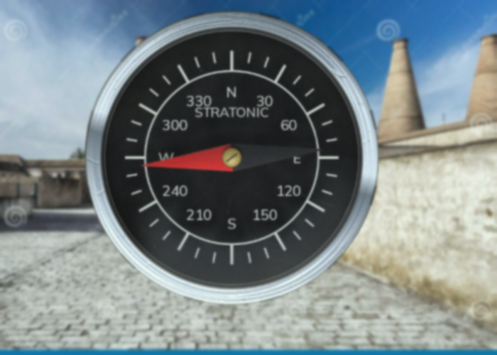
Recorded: 265; °
